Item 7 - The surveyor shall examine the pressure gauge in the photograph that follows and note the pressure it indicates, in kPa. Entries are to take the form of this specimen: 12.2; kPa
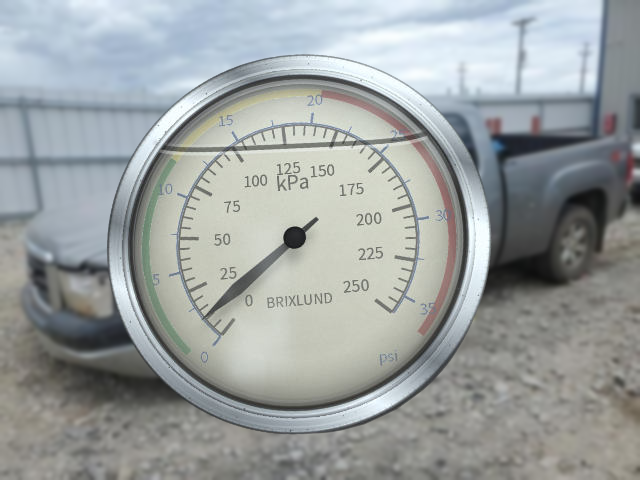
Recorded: 10; kPa
